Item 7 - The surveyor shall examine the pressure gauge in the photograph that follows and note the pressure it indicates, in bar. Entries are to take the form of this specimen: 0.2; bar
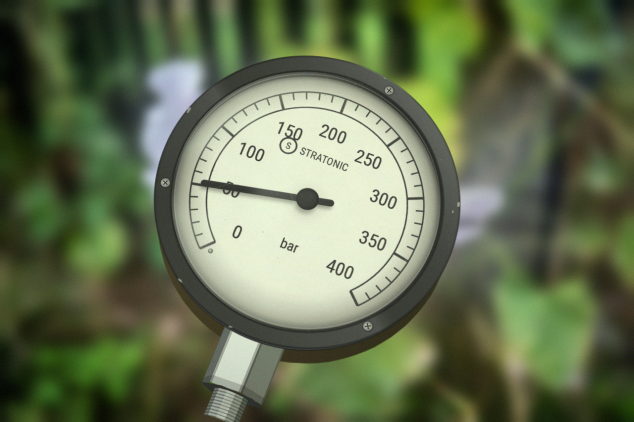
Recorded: 50; bar
